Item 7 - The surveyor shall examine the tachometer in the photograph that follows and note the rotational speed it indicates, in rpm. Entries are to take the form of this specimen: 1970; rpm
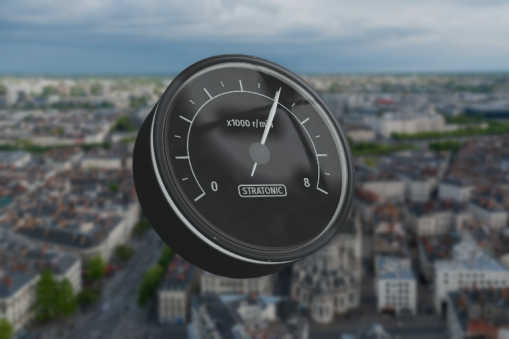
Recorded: 5000; rpm
